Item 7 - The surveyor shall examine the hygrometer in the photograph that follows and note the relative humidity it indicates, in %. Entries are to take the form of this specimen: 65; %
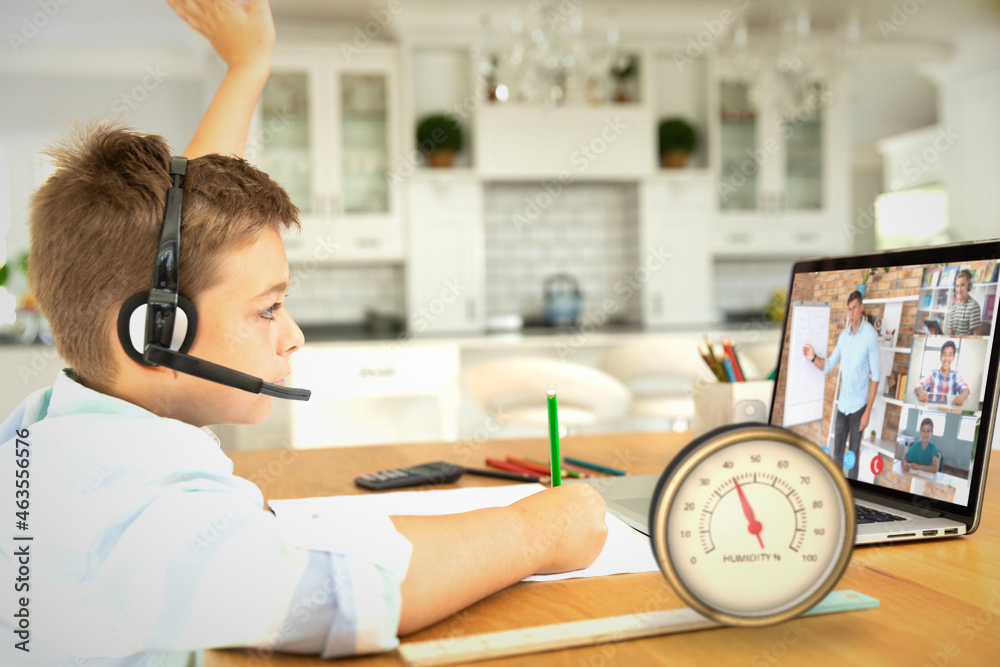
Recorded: 40; %
